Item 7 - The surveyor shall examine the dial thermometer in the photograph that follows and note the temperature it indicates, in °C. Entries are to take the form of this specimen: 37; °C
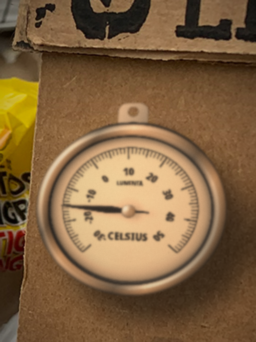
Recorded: -15; °C
